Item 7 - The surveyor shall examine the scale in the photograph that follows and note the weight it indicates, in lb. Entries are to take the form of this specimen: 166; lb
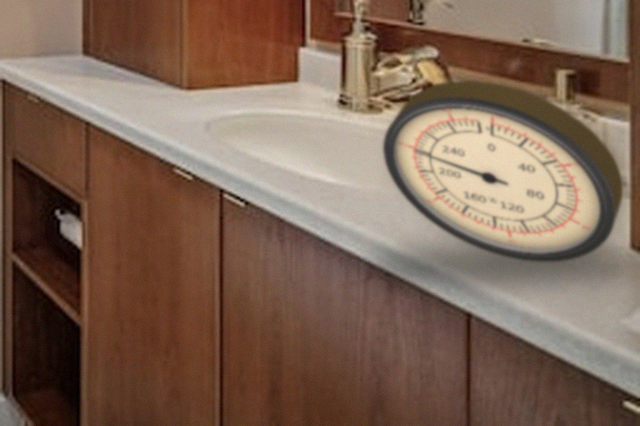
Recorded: 220; lb
